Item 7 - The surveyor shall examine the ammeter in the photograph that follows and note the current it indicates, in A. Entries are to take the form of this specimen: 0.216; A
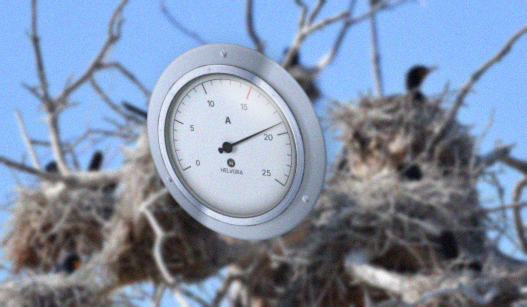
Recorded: 19; A
